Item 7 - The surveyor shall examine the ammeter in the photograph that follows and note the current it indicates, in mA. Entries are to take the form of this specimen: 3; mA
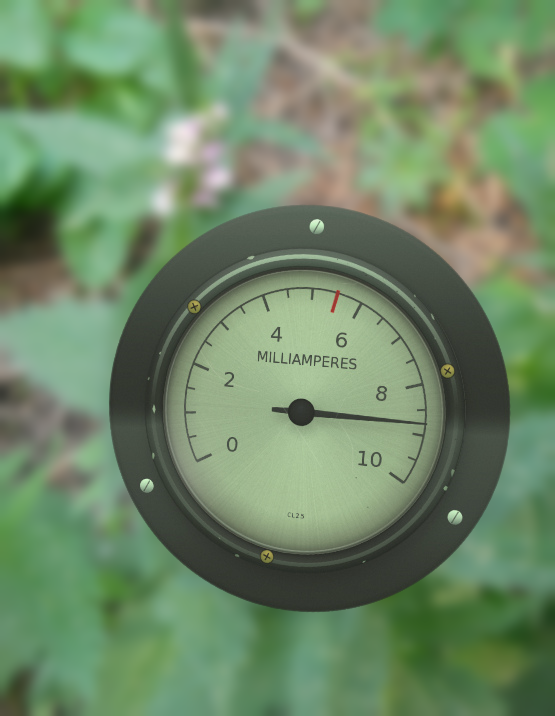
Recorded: 8.75; mA
